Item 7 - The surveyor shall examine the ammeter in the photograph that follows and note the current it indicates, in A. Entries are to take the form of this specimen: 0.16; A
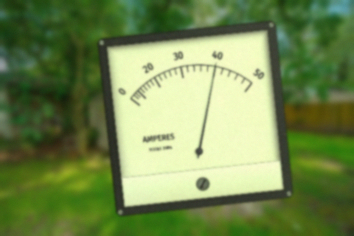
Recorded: 40; A
